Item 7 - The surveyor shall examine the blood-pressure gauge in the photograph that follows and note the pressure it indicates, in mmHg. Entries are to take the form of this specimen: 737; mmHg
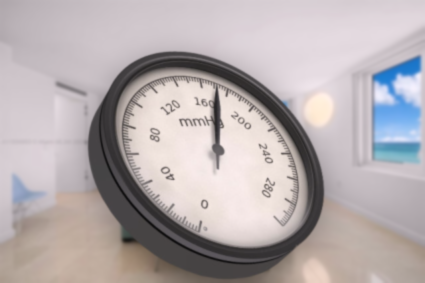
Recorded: 170; mmHg
